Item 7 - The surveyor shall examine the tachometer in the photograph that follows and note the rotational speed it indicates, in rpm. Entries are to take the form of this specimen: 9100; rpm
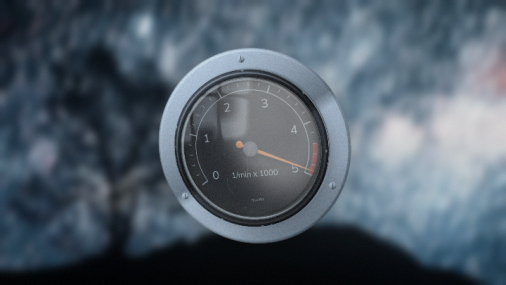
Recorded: 4900; rpm
